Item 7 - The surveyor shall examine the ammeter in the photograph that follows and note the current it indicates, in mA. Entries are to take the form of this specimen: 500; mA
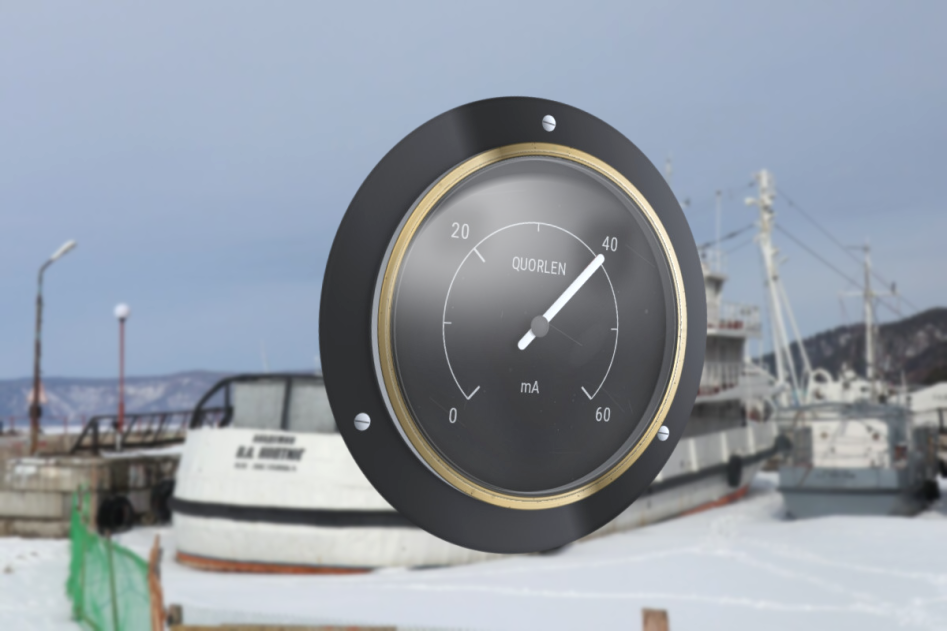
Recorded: 40; mA
